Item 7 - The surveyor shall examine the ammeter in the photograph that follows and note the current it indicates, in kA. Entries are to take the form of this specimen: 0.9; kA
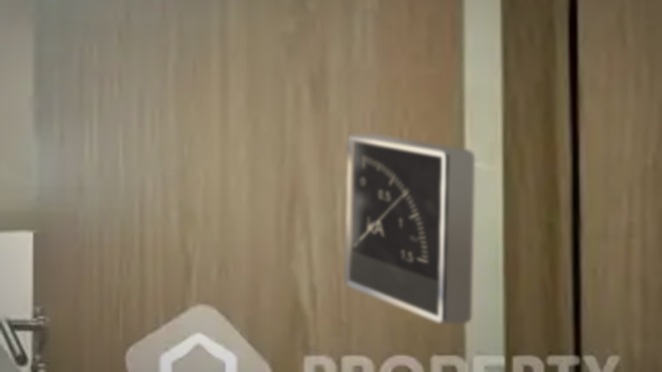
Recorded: 0.75; kA
